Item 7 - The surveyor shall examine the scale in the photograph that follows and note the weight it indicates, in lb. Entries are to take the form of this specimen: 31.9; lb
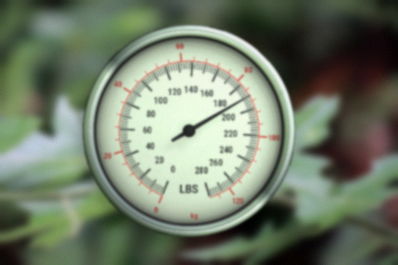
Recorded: 190; lb
